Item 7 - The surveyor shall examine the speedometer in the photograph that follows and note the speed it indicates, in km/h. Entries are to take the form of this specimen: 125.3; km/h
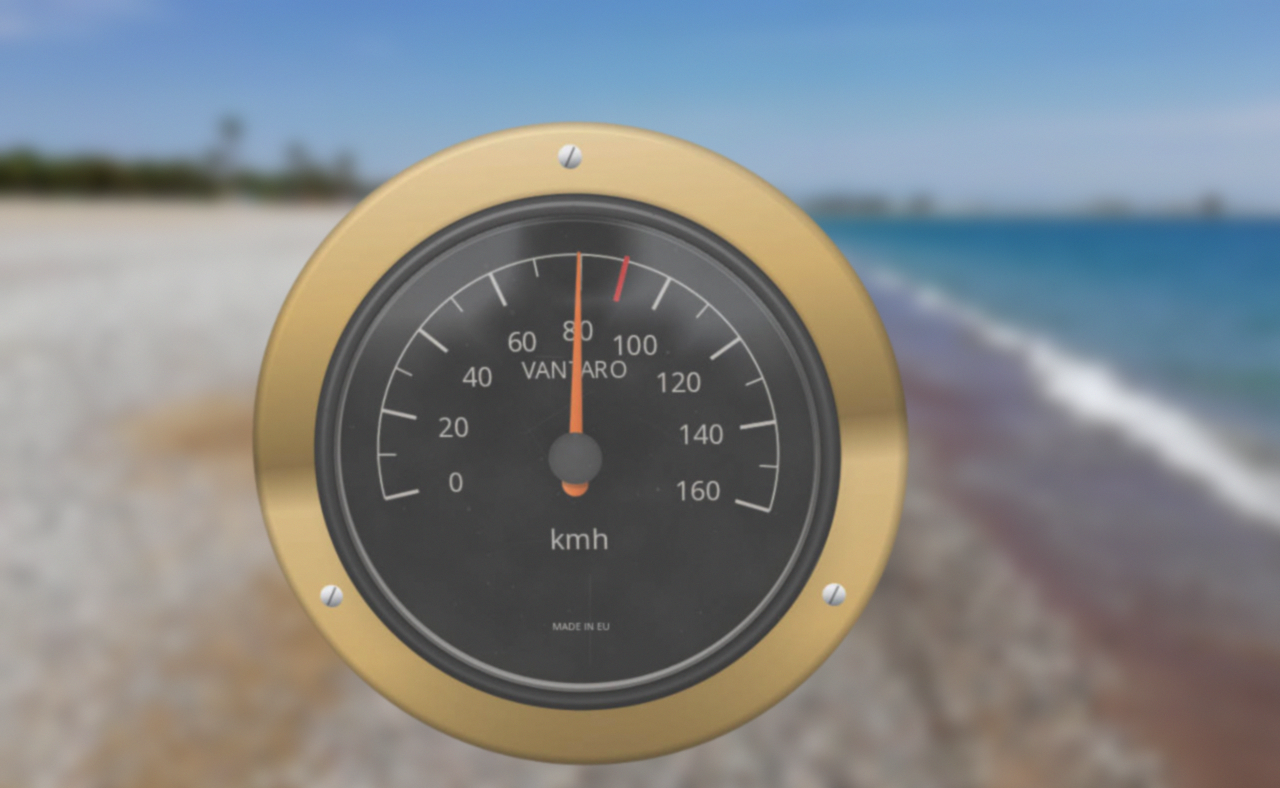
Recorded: 80; km/h
